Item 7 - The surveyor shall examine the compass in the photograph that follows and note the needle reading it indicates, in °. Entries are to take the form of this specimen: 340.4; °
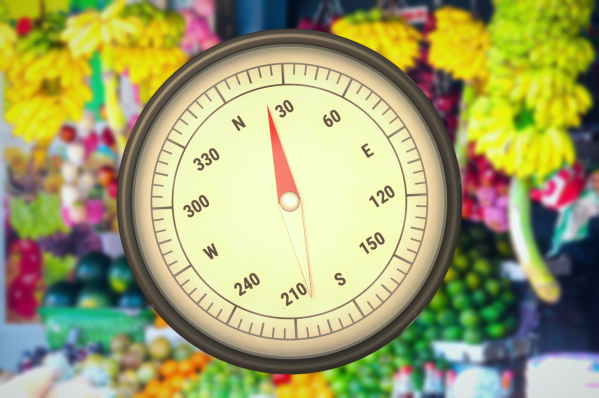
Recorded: 20; °
